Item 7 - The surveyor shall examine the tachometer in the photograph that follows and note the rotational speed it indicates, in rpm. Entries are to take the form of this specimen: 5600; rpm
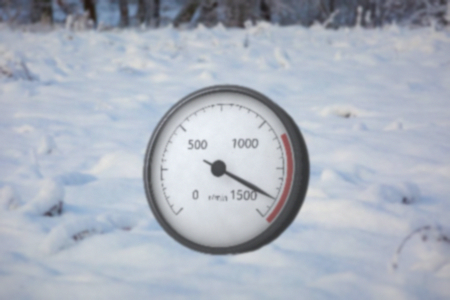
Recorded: 1400; rpm
